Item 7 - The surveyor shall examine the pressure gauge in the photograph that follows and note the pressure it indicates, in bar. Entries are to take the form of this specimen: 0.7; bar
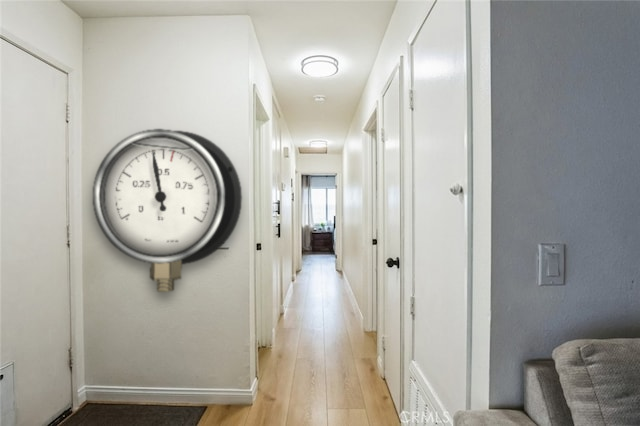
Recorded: 0.45; bar
